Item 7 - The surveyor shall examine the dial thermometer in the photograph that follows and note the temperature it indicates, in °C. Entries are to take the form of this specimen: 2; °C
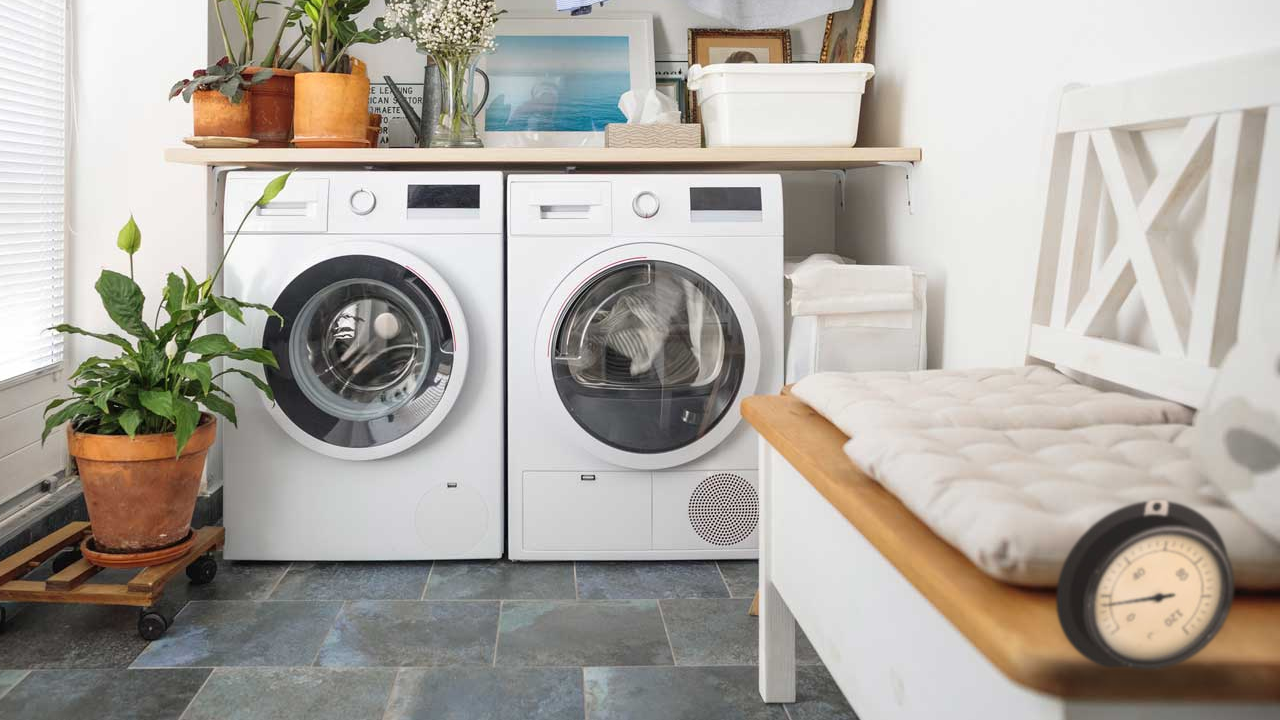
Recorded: 16; °C
